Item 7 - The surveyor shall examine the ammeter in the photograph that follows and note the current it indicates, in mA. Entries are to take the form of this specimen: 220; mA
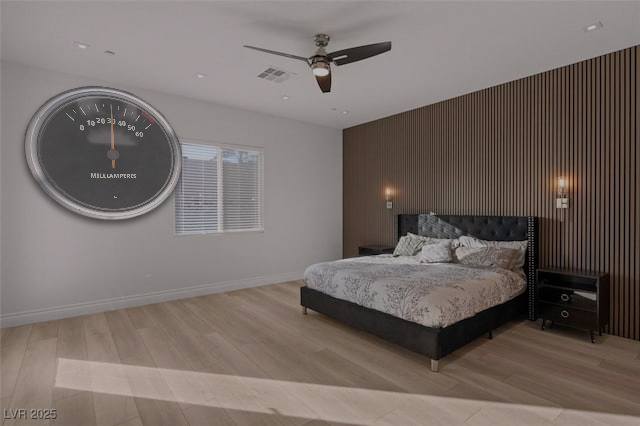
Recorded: 30; mA
